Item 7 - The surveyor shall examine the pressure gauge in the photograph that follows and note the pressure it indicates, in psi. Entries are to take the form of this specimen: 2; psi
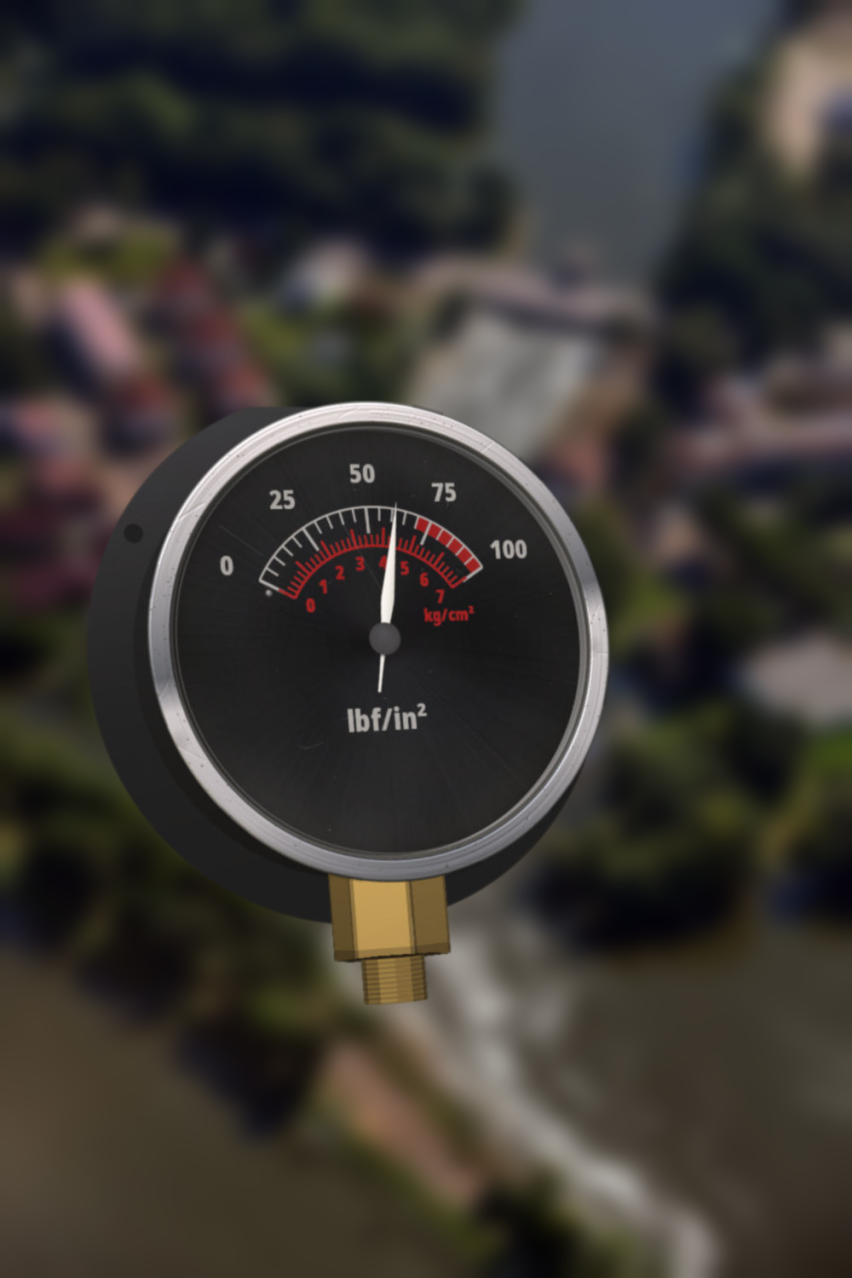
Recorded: 60; psi
